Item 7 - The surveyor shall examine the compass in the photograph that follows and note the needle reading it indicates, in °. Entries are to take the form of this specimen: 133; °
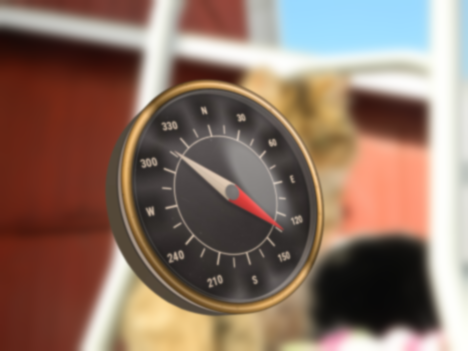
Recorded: 135; °
